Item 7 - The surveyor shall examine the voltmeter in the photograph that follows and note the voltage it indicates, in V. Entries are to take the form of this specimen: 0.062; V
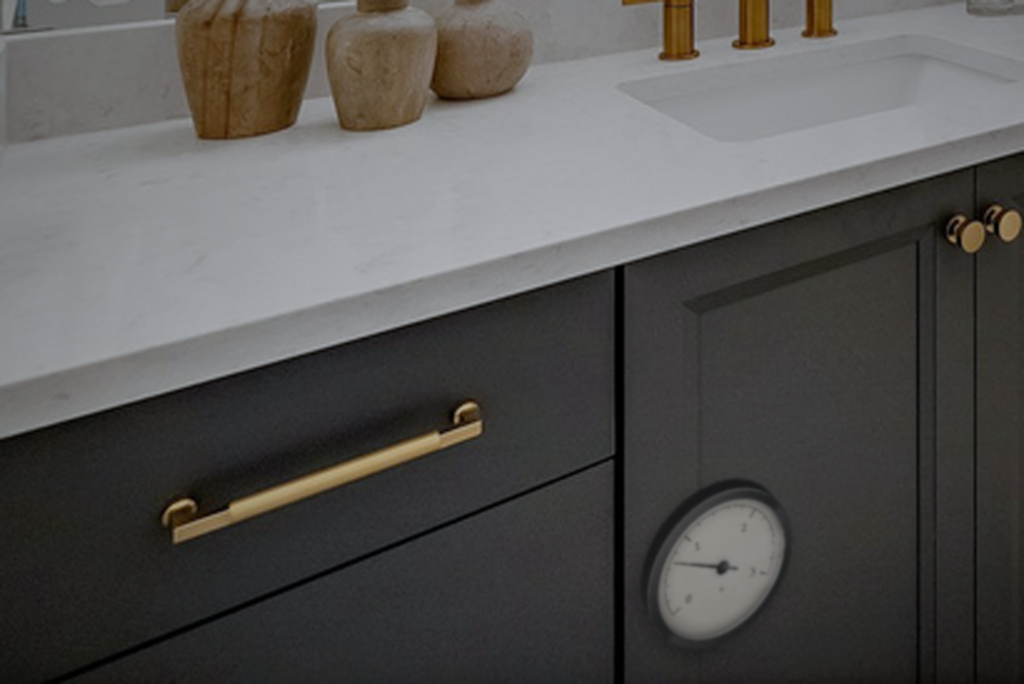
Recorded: 0.7; V
